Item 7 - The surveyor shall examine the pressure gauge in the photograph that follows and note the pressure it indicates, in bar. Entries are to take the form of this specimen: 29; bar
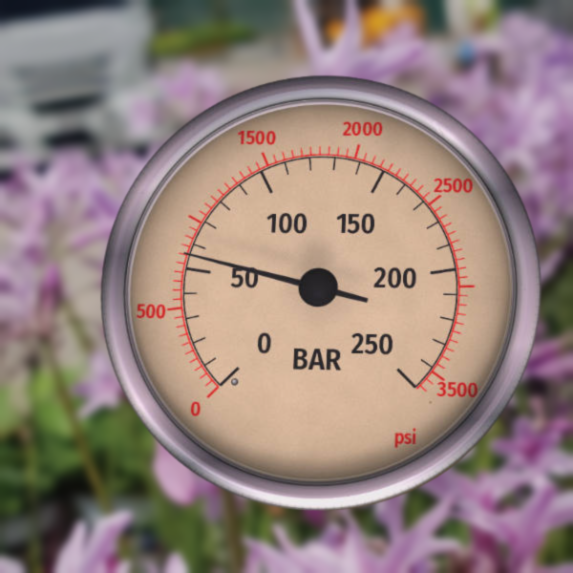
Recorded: 55; bar
